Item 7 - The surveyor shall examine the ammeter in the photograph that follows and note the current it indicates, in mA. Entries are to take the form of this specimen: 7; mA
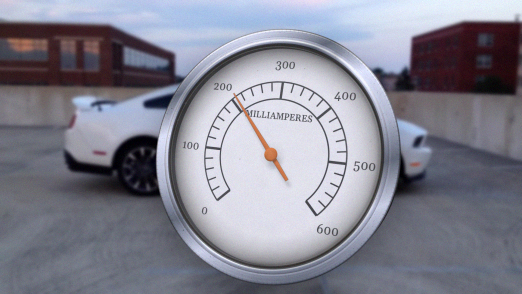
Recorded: 210; mA
